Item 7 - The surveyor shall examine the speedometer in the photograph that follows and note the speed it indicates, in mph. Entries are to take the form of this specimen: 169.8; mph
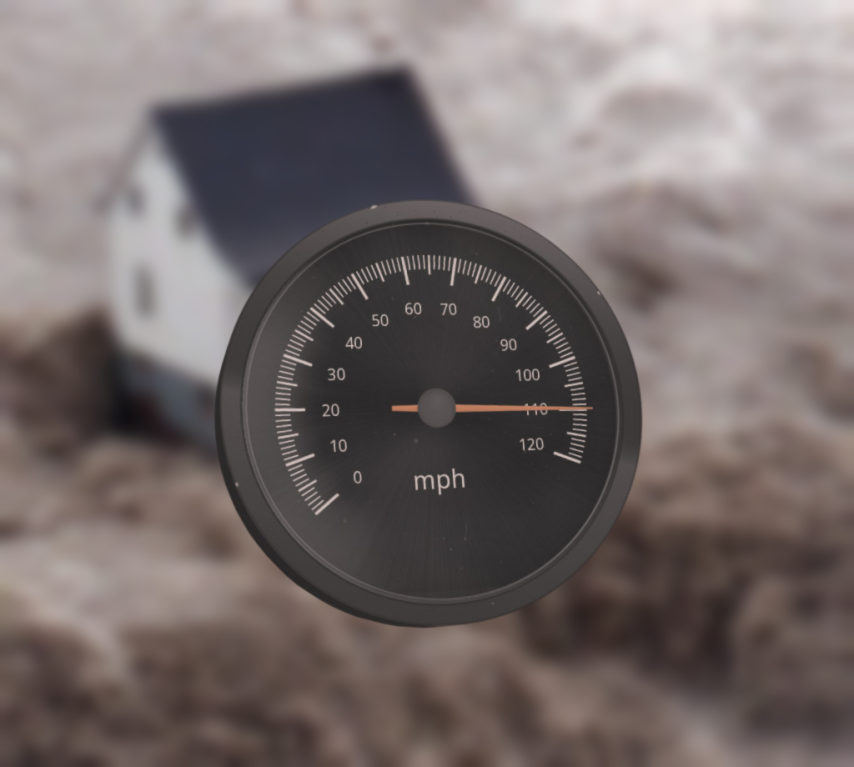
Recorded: 110; mph
